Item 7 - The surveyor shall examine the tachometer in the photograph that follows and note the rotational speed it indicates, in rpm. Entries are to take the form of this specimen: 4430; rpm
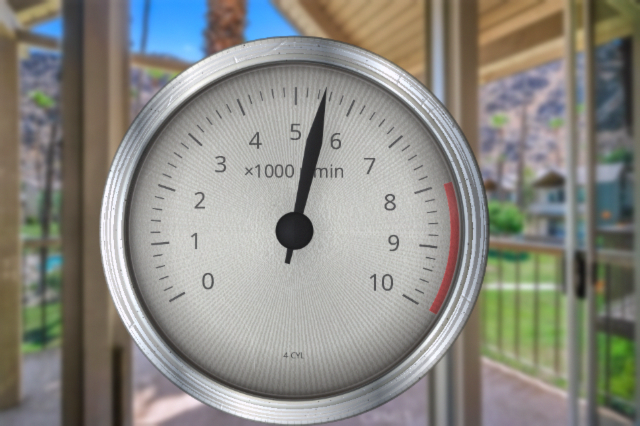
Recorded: 5500; rpm
